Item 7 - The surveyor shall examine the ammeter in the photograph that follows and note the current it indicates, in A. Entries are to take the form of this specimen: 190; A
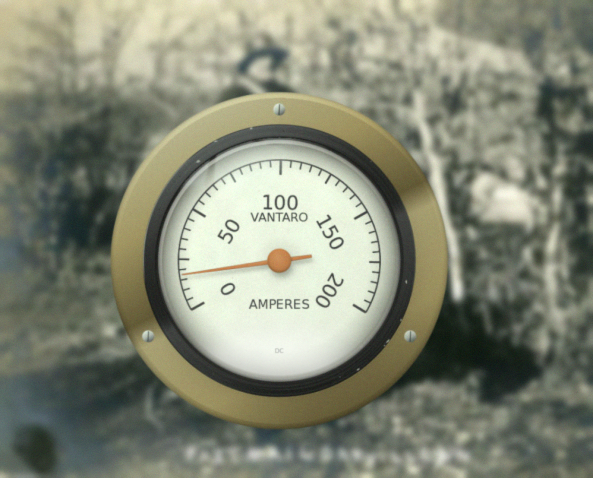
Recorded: 17.5; A
